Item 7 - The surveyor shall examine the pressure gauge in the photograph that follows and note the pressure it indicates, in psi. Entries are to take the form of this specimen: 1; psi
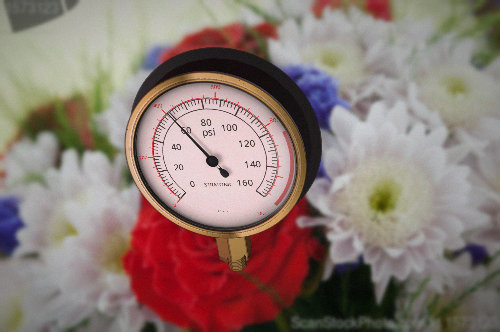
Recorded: 60; psi
